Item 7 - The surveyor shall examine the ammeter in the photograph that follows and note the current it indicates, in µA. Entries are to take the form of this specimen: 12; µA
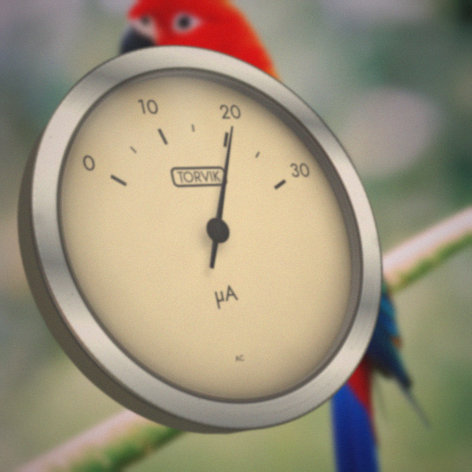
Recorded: 20; µA
